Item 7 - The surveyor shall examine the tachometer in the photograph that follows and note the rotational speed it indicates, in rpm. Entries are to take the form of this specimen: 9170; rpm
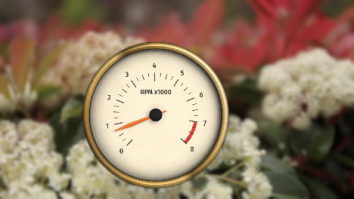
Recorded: 750; rpm
